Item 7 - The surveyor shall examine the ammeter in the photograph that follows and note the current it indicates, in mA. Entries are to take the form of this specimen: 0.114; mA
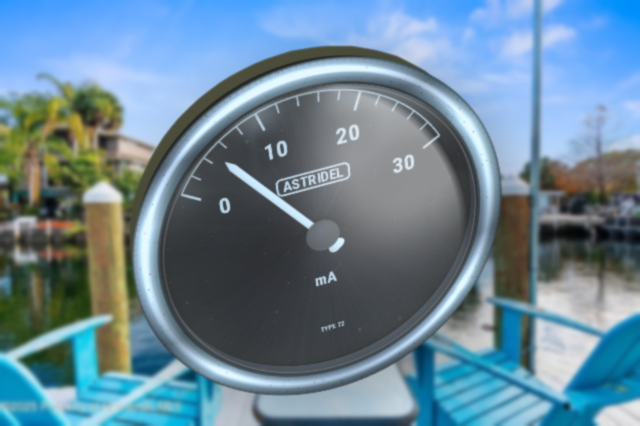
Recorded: 5; mA
